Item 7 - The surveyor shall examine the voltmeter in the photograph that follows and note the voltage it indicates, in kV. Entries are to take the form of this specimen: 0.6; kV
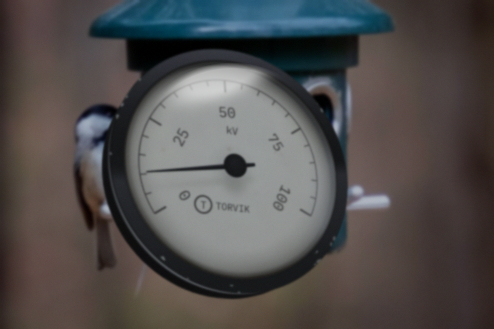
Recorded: 10; kV
